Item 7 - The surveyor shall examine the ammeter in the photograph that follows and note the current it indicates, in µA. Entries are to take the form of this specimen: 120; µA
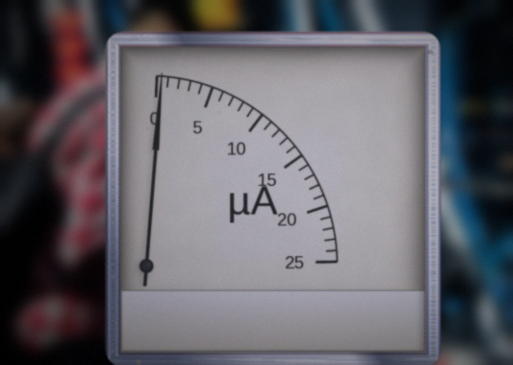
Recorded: 0.5; µA
